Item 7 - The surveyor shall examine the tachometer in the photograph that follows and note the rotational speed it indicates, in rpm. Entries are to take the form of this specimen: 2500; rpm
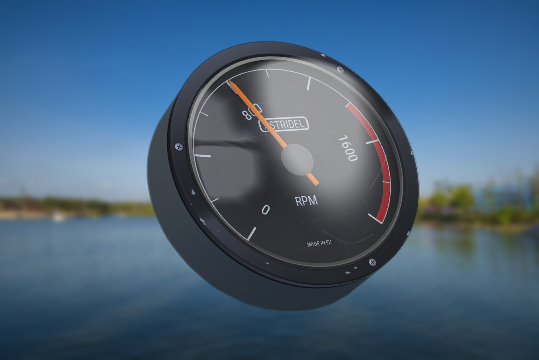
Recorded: 800; rpm
